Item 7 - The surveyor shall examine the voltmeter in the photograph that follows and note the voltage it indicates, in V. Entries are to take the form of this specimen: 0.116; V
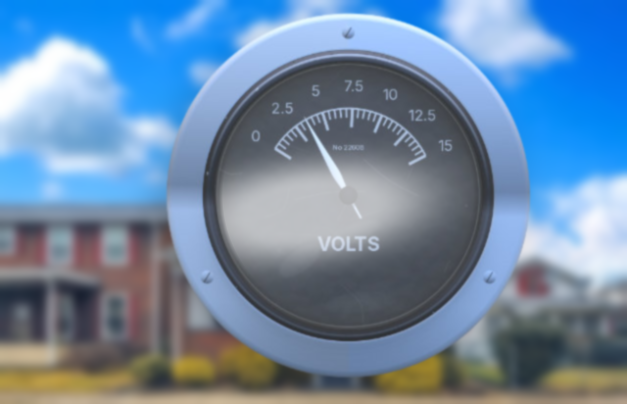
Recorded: 3.5; V
